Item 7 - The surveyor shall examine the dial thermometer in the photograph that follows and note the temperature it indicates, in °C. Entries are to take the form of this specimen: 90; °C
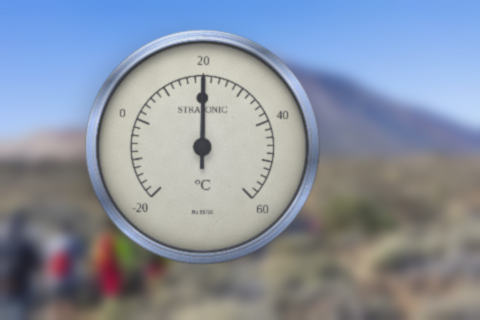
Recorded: 20; °C
